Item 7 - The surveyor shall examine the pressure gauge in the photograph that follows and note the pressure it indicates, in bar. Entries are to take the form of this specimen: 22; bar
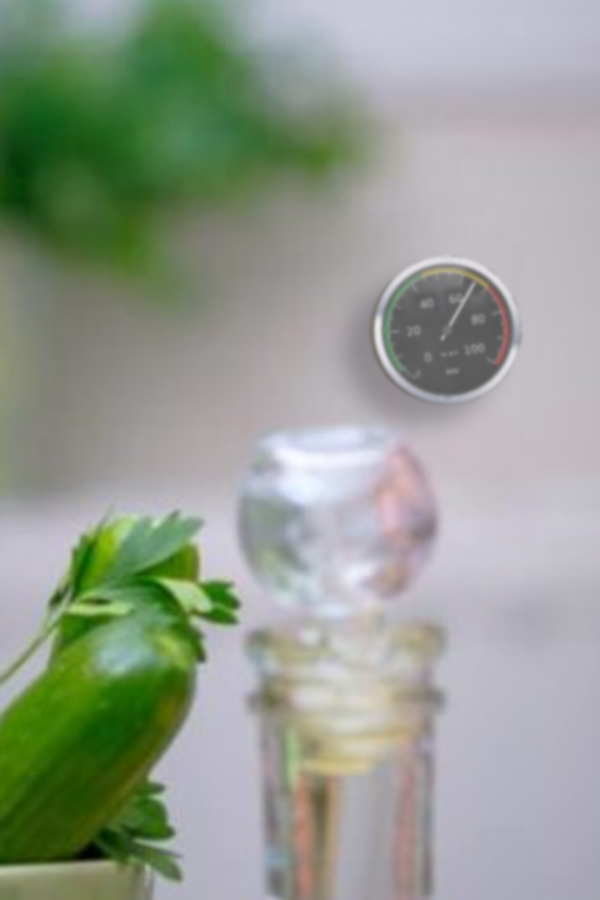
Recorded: 65; bar
